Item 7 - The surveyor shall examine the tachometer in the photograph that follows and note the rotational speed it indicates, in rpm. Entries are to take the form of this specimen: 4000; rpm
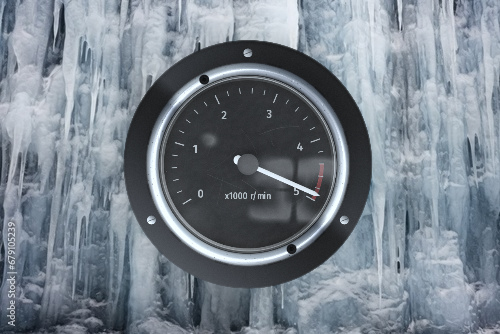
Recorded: 4900; rpm
